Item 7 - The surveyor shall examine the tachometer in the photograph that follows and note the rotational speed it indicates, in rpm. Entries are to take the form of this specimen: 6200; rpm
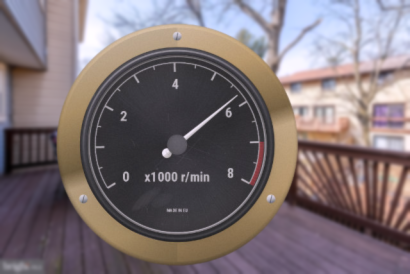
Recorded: 5750; rpm
